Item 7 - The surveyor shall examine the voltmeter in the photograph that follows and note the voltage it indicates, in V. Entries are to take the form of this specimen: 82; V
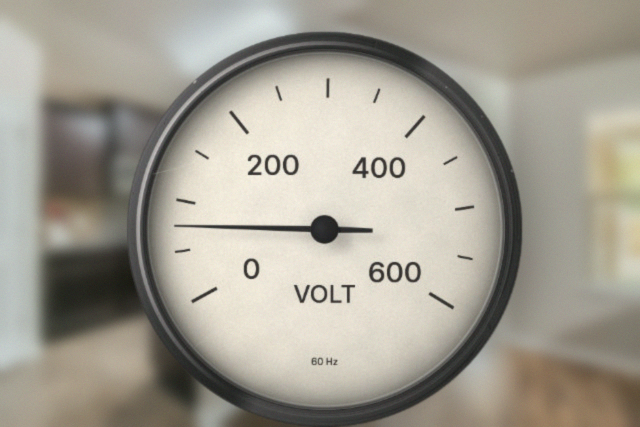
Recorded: 75; V
